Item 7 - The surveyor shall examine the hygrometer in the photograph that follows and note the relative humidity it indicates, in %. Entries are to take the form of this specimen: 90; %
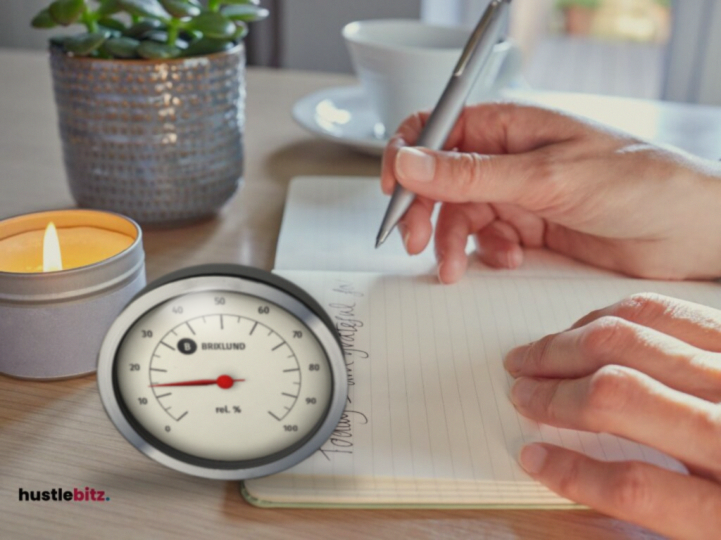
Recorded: 15; %
